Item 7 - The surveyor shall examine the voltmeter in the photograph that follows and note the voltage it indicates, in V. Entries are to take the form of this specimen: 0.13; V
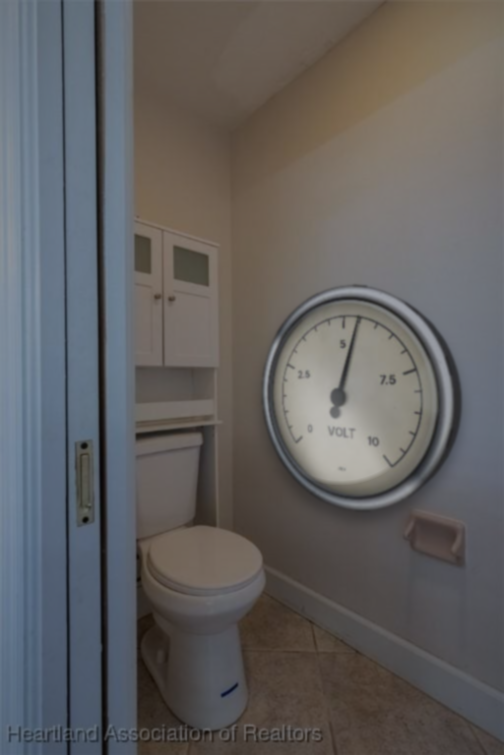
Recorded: 5.5; V
